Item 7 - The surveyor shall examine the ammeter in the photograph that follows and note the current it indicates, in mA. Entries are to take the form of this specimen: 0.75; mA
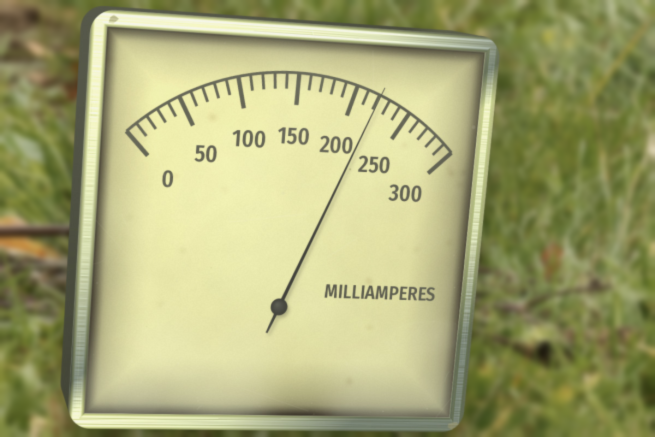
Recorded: 220; mA
